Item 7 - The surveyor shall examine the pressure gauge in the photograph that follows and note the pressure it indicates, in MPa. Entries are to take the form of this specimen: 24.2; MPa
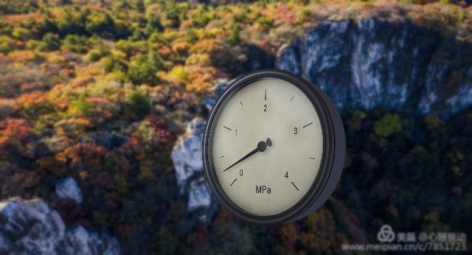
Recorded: 0.25; MPa
